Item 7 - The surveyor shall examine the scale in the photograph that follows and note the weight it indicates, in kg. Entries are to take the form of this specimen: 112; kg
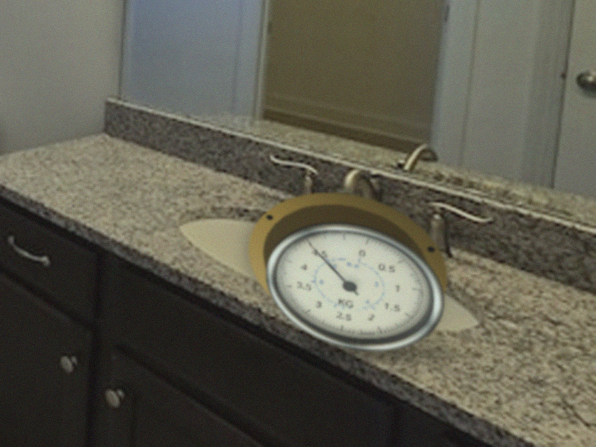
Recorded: 4.5; kg
